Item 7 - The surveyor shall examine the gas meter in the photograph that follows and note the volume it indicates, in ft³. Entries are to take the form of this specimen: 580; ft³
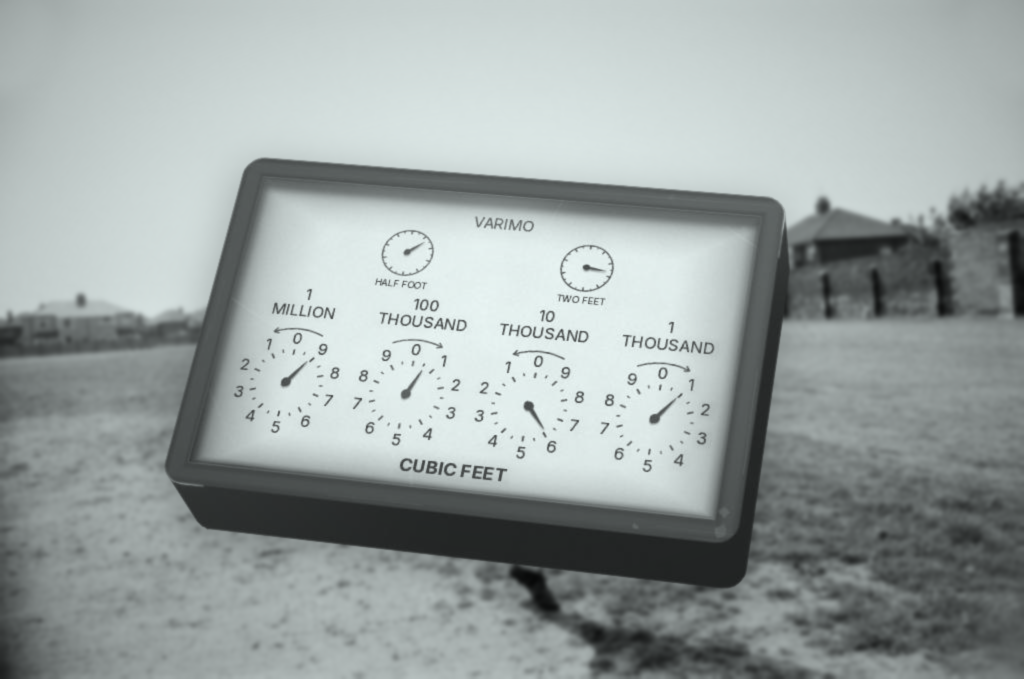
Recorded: 906100; ft³
